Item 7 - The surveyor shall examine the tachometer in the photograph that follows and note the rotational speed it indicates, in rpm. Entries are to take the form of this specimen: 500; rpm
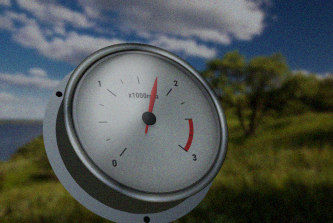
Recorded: 1750; rpm
